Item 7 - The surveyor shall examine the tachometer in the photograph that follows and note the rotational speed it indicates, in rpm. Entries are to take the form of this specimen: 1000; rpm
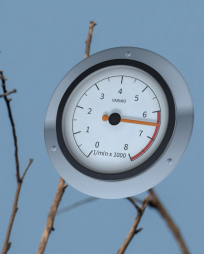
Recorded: 6500; rpm
